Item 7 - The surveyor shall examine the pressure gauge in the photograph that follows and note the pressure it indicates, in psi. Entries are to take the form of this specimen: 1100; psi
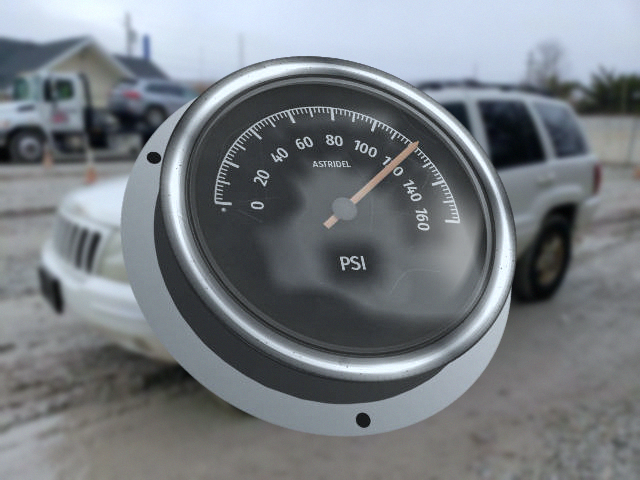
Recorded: 120; psi
